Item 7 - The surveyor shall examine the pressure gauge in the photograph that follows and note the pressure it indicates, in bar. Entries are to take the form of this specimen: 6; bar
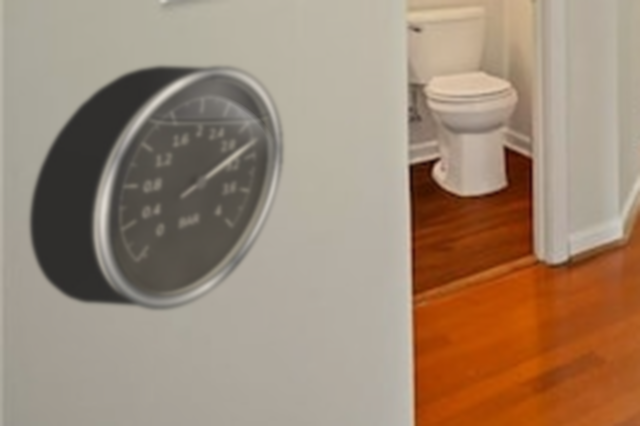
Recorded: 3; bar
